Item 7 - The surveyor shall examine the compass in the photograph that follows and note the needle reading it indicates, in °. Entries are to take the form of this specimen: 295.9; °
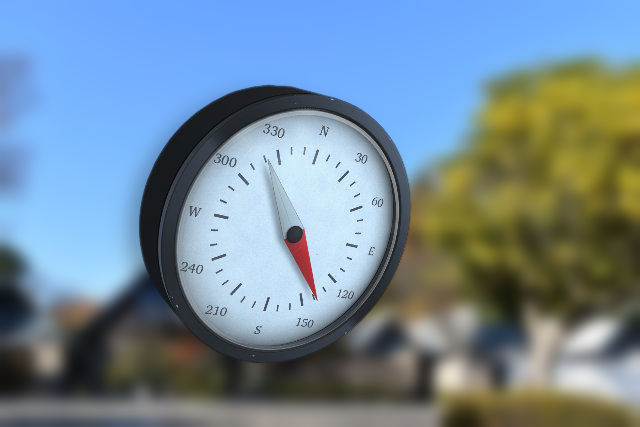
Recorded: 140; °
